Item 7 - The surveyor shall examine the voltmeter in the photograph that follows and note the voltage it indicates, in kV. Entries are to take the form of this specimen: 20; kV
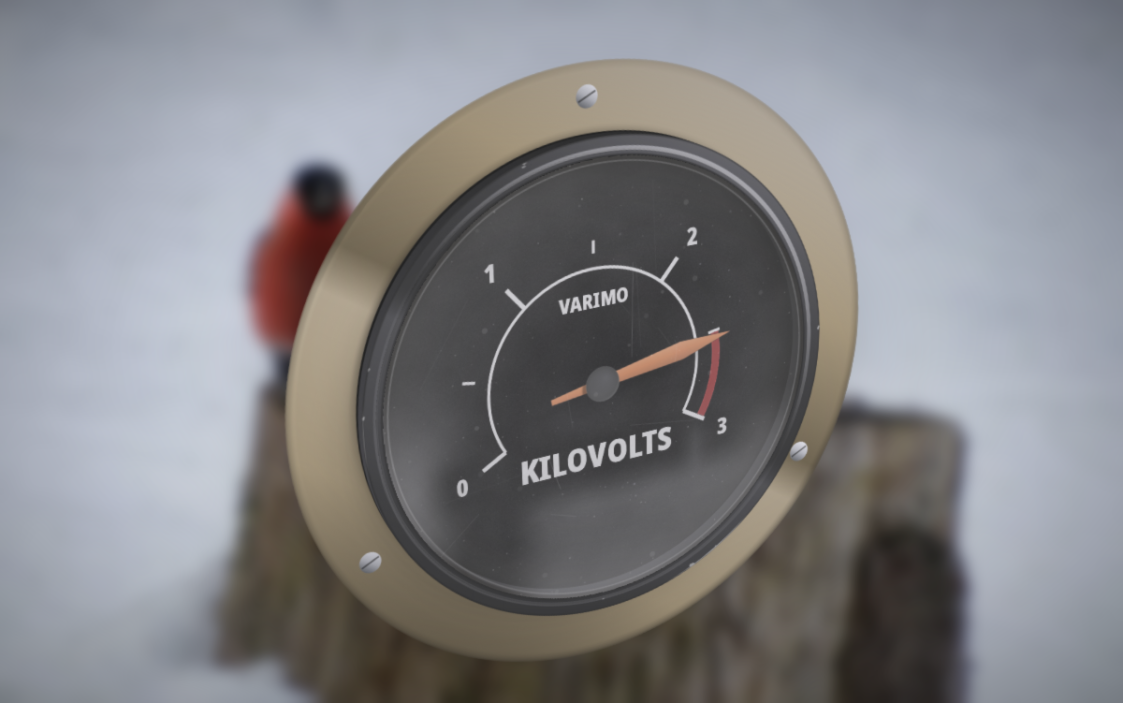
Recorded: 2.5; kV
